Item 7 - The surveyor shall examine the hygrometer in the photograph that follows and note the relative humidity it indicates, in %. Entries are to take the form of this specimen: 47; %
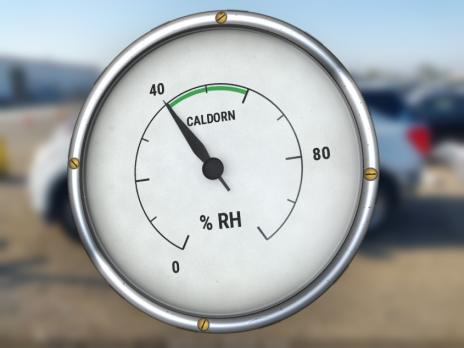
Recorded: 40; %
